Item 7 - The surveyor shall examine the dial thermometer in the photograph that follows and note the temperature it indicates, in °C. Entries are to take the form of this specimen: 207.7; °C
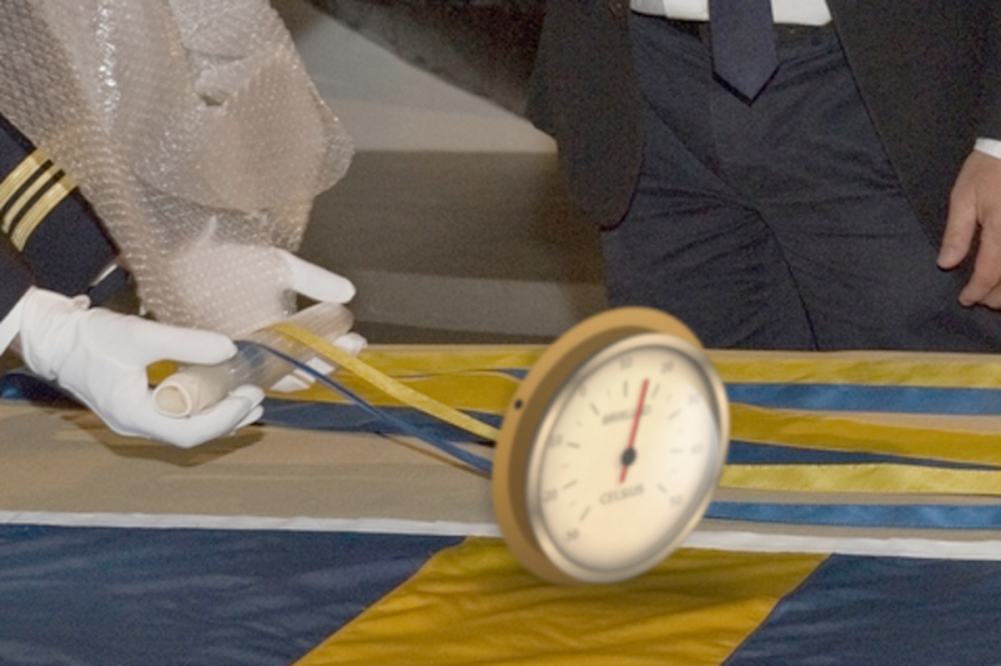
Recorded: 15; °C
